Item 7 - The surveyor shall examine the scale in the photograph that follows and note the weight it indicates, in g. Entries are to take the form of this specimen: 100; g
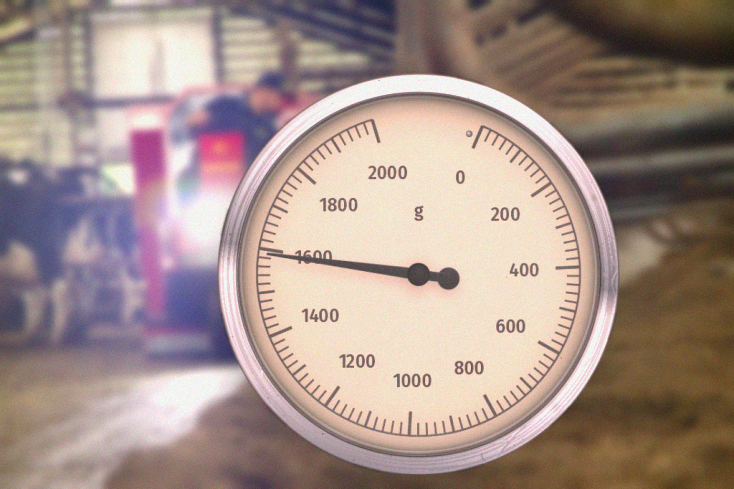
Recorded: 1590; g
